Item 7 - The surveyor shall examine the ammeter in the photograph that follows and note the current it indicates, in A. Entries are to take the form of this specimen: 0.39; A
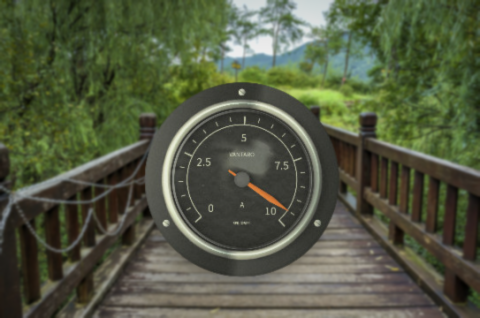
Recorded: 9.5; A
